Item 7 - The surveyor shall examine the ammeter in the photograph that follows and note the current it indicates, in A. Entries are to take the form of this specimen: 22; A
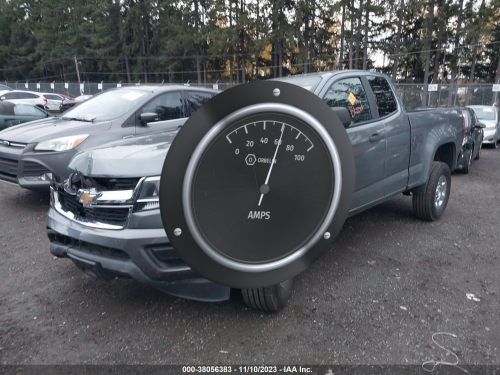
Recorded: 60; A
